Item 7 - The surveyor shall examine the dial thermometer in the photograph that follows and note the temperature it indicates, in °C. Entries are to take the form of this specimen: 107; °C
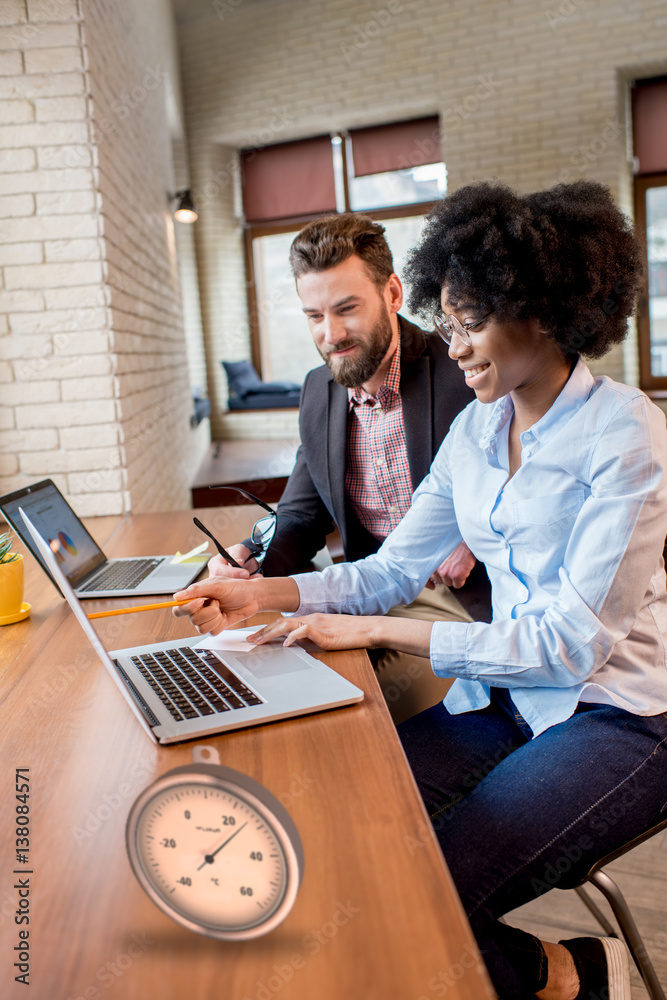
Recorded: 26; °C
